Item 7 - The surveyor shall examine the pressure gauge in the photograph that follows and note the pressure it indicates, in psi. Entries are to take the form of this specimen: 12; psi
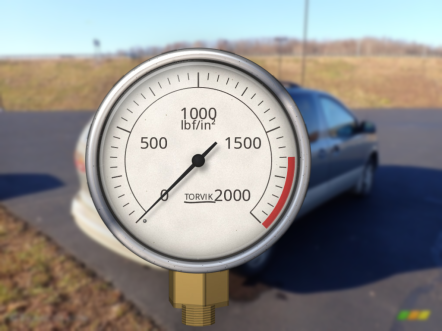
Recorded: 0; psi
